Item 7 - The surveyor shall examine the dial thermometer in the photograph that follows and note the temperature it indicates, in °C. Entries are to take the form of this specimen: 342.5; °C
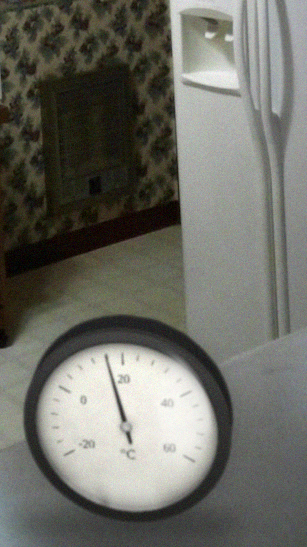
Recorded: 16; °C
